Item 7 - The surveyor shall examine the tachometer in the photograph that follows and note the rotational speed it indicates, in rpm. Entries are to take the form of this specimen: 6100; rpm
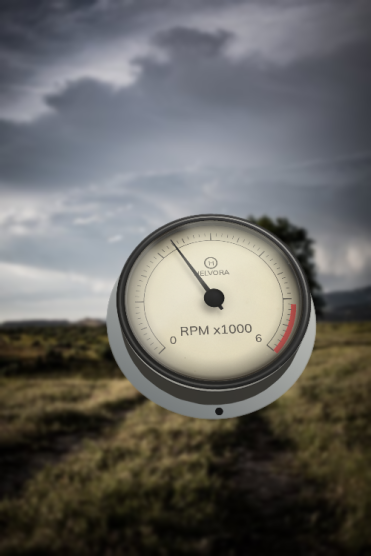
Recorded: 2300; rpm
